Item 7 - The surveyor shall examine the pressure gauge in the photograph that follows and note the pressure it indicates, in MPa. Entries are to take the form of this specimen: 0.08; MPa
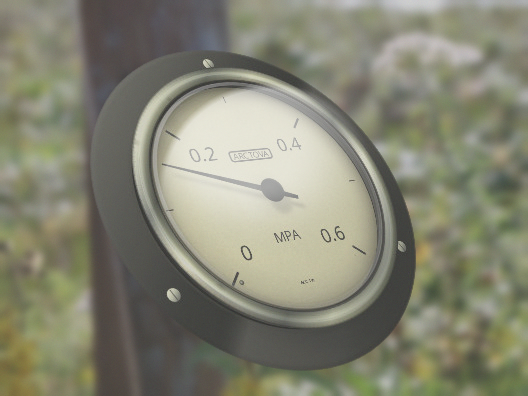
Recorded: 0.15; MPa
